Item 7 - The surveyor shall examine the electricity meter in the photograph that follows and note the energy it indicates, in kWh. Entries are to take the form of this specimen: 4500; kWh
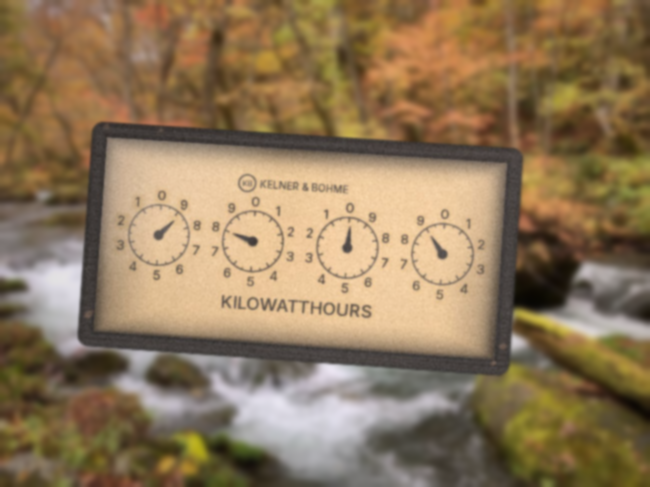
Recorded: 8799; kWh
